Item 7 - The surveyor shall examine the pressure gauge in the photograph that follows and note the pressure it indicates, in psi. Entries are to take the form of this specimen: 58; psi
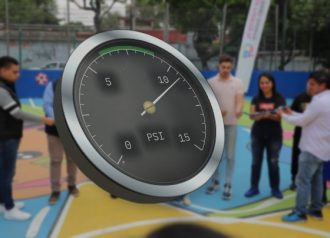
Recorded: 10.75; psi
